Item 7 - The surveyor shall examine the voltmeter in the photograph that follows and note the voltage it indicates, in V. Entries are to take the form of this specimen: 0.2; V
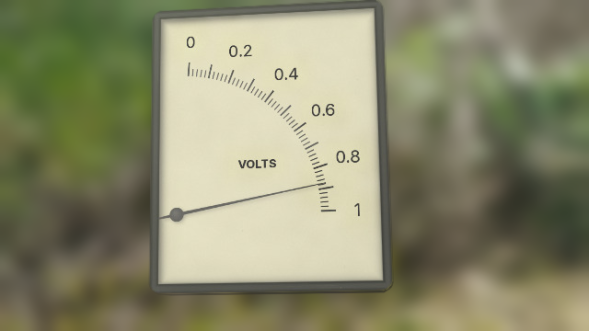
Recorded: 0.88; V
